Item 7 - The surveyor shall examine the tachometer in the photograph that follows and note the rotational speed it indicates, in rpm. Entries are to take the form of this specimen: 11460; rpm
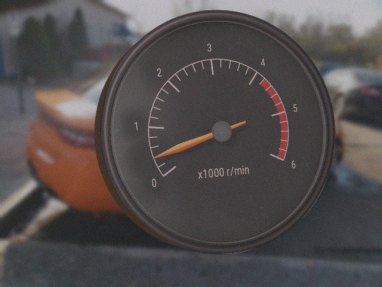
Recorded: 400; rpm
